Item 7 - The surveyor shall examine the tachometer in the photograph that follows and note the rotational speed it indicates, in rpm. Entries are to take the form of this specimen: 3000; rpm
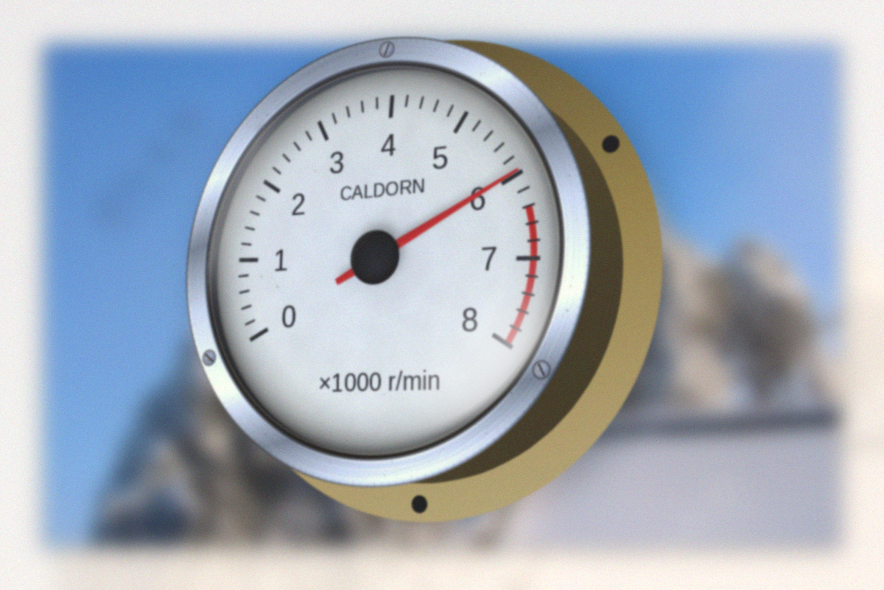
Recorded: 6000; rpm
